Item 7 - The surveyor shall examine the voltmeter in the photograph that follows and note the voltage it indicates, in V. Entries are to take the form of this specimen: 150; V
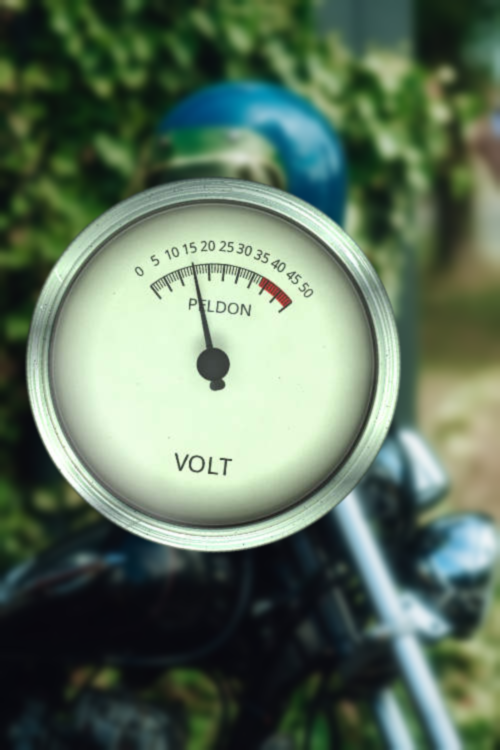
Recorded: 15; V
